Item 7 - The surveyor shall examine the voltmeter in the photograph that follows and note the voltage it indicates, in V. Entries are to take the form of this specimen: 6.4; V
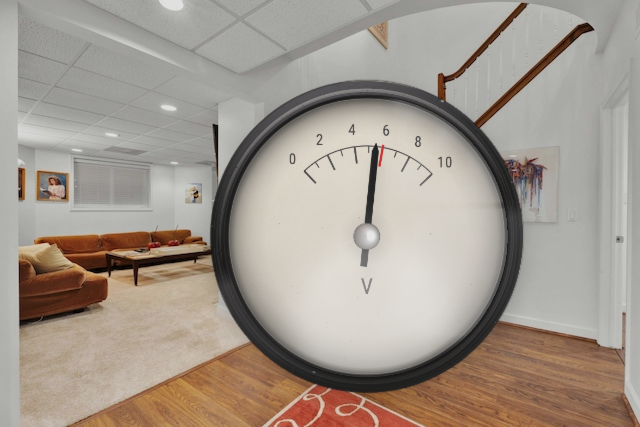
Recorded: 5.5; V
